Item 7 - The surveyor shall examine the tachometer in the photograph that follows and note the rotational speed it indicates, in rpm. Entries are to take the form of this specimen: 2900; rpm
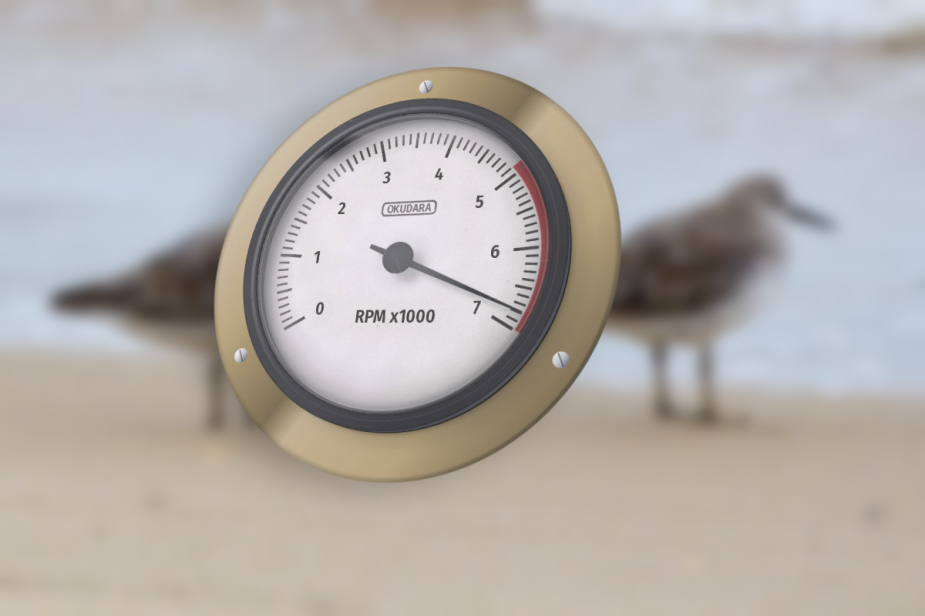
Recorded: 6800; rpm
